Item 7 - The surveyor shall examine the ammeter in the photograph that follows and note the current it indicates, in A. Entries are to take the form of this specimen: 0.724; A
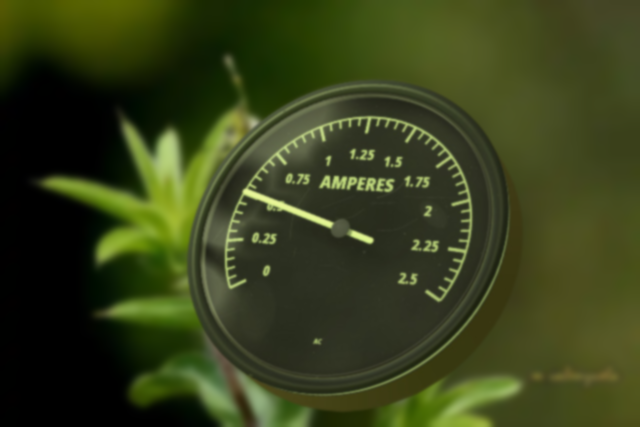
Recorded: 0.5; A
